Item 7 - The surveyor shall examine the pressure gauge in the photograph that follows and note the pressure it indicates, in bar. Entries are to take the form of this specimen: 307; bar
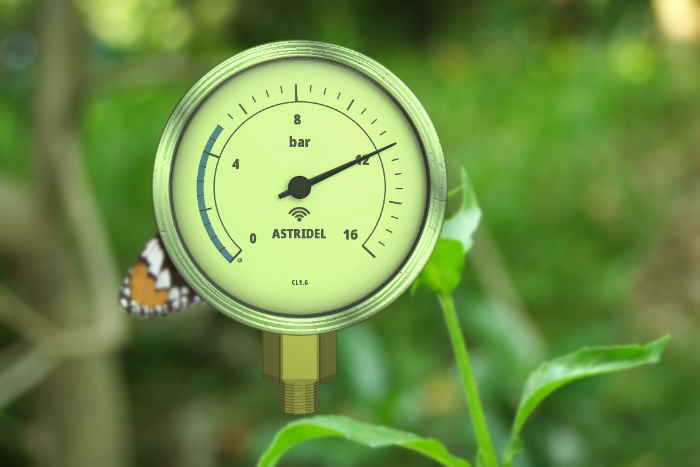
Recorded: 12; bar
